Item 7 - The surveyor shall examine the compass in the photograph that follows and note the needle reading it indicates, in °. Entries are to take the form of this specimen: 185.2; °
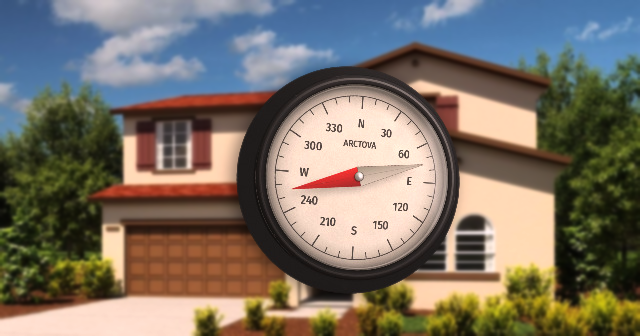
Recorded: 255; °
